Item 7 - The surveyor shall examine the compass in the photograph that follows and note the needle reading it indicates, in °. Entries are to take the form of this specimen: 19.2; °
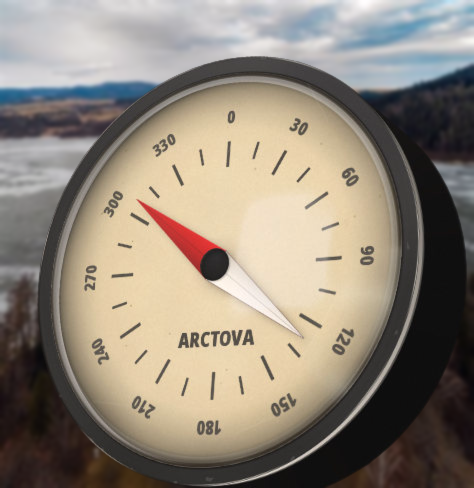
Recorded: 307.5; °
